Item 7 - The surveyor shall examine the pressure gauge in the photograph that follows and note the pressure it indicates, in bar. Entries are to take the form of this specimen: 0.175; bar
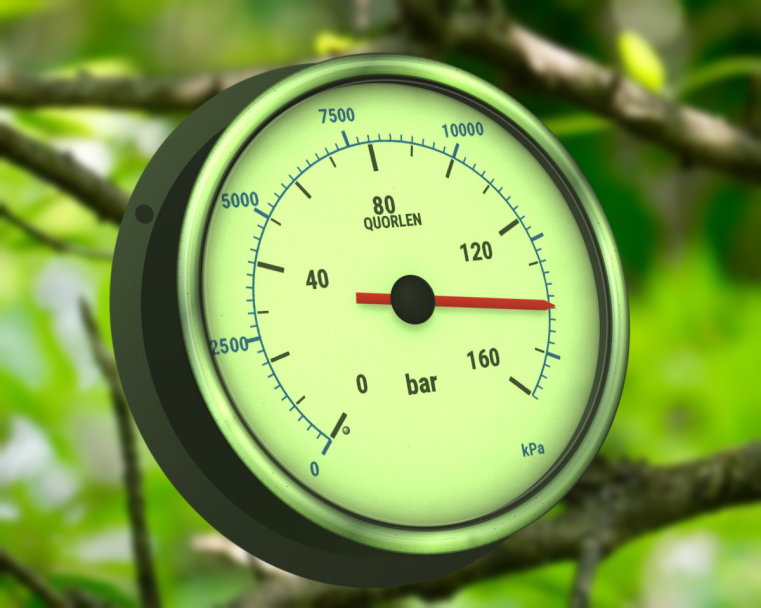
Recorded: 140; bar
